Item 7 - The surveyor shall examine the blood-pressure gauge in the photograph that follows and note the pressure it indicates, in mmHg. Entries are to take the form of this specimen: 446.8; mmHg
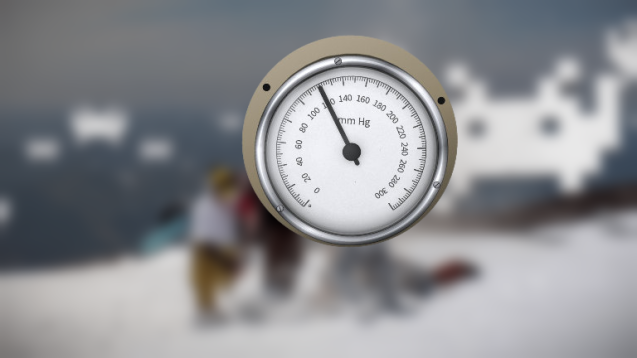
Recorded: 120; mmHg
